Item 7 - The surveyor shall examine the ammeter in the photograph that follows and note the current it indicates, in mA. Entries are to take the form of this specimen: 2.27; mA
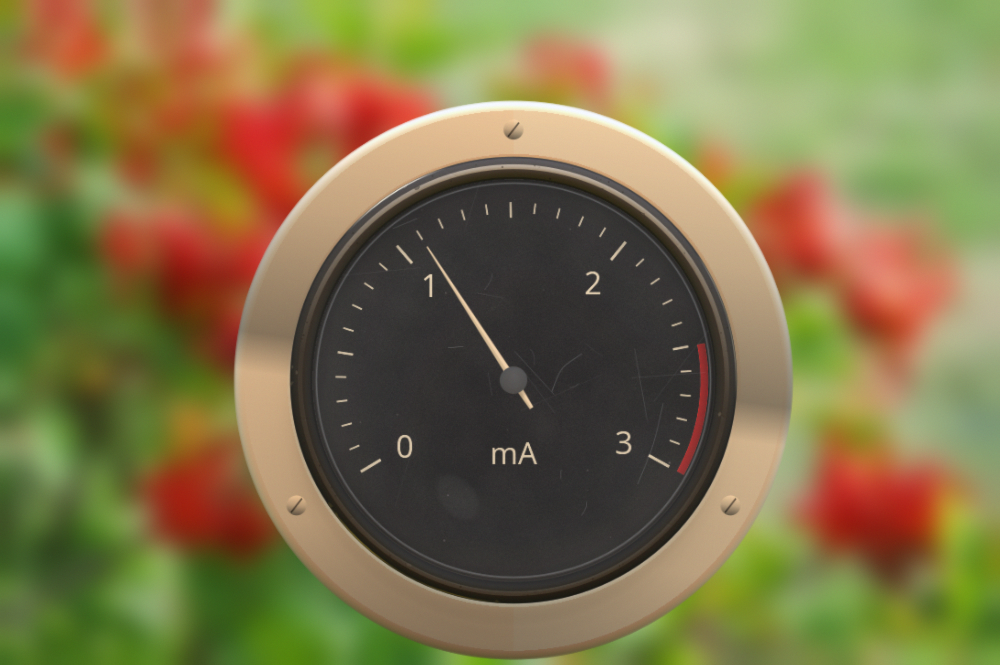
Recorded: 1.1; mA
